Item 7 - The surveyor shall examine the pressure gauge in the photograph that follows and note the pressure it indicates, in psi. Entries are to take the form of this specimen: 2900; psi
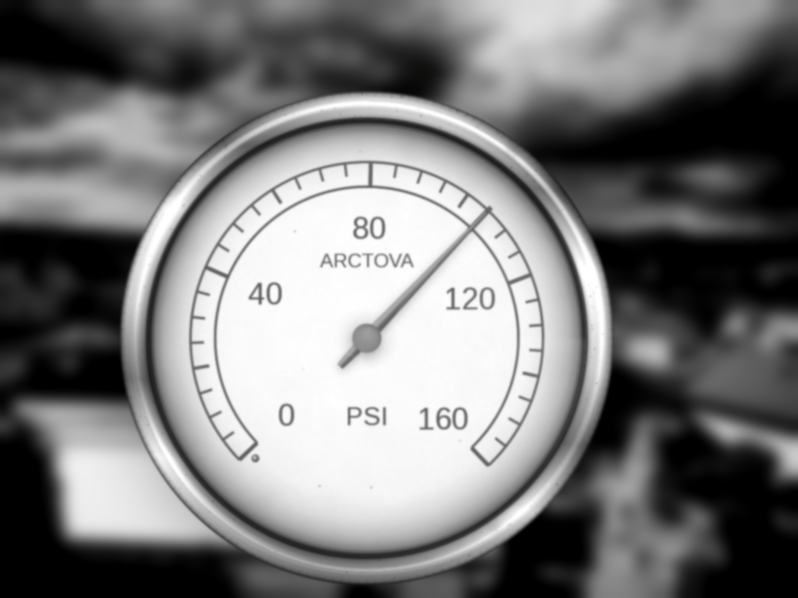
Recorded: 105; psi
